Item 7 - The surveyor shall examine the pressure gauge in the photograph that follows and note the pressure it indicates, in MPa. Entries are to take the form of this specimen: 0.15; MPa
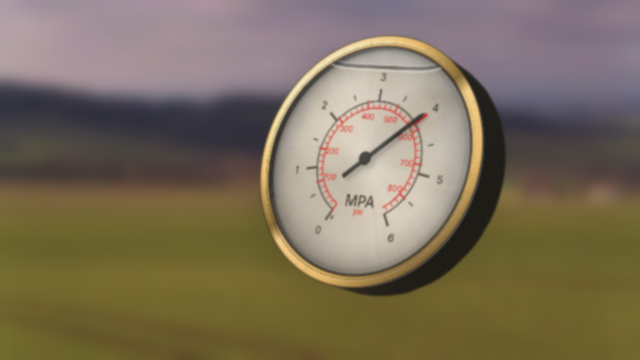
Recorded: 4; MPa
